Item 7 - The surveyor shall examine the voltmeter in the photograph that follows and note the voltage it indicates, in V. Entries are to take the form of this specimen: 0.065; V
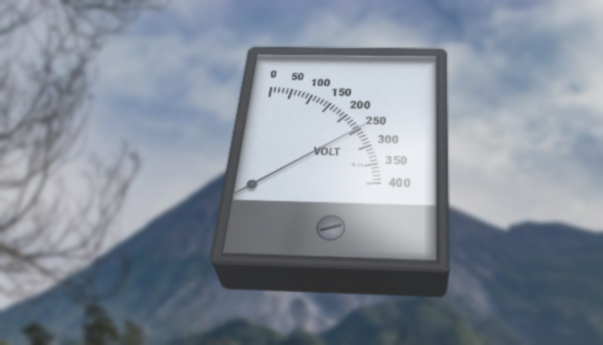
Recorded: 250; V
